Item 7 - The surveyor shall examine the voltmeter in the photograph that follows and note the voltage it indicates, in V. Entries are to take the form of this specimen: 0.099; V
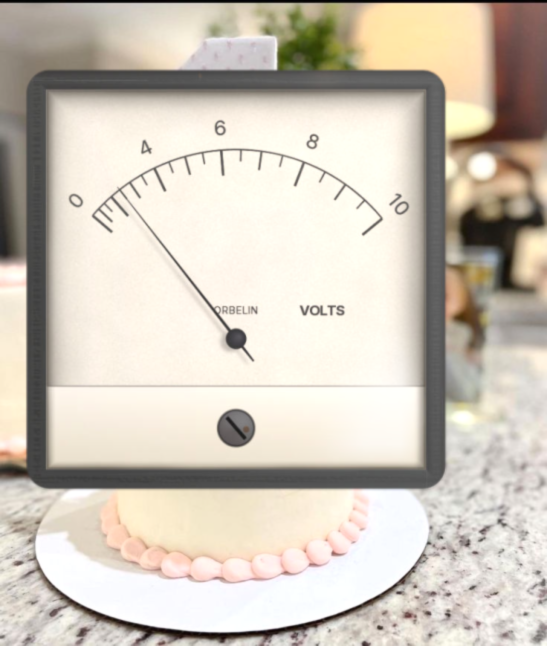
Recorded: 2.5; V
